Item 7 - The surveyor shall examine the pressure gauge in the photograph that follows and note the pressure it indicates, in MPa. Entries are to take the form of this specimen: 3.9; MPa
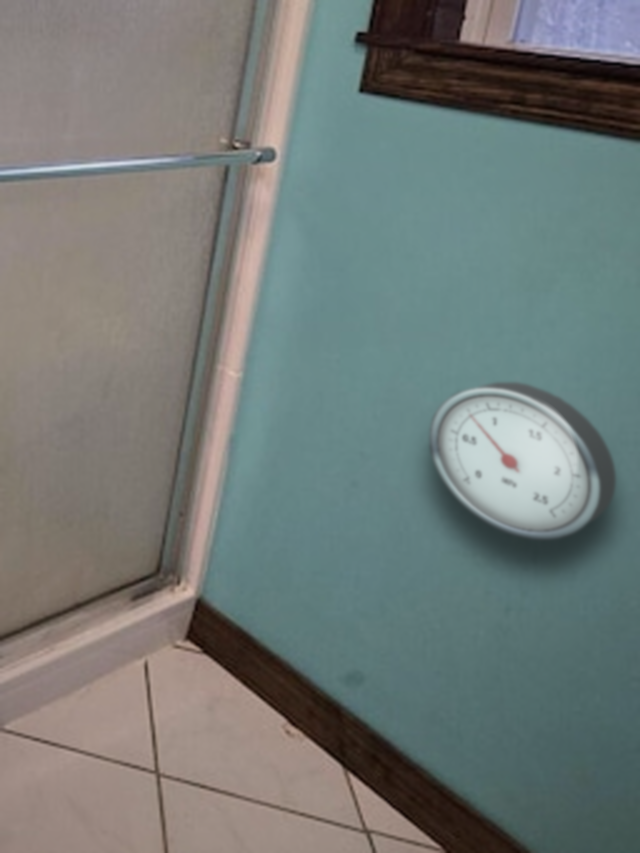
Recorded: 0.8; MPa
